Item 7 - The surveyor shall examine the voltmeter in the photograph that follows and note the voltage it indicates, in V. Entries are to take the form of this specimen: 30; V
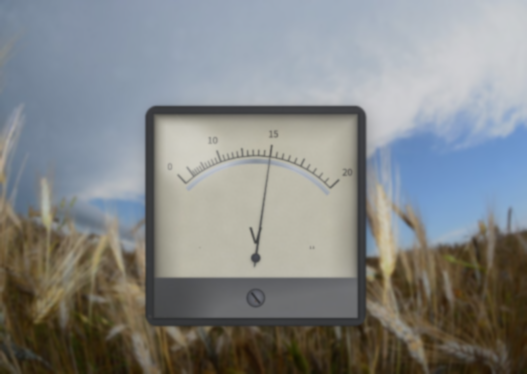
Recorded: 15; V
